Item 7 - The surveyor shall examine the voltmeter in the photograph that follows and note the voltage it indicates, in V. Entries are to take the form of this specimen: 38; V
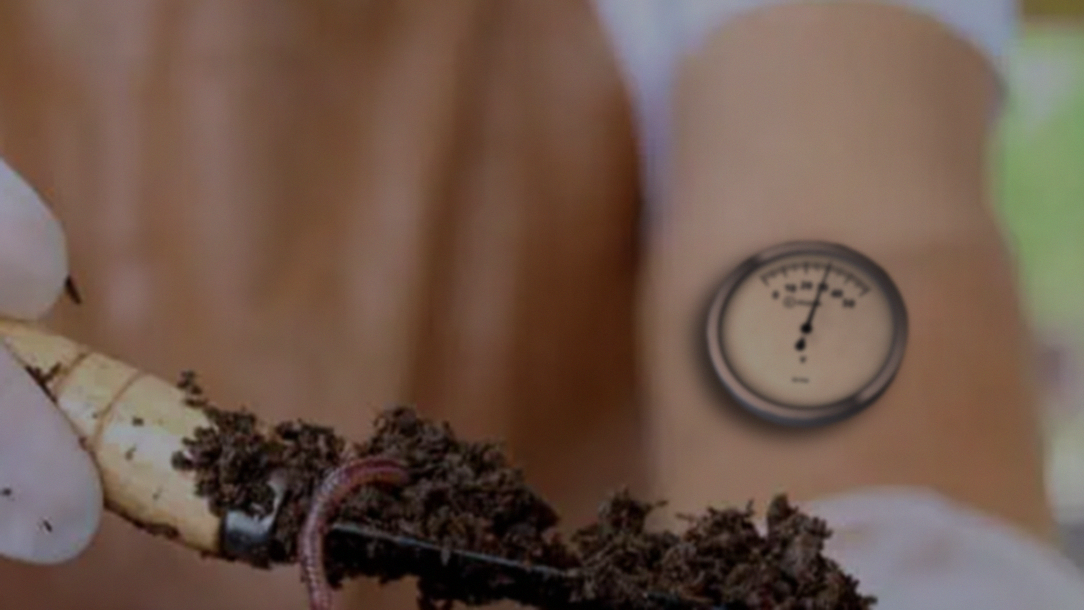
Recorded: 30; V
